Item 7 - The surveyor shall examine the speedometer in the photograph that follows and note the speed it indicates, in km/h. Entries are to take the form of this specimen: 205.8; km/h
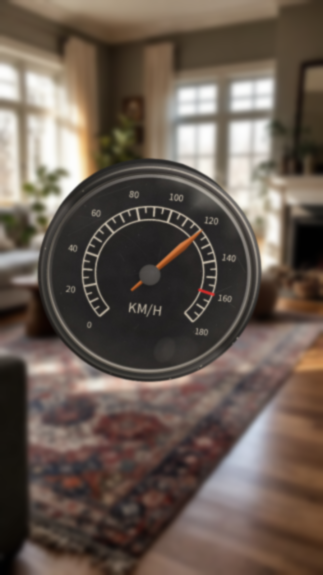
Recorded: 120; km/h
